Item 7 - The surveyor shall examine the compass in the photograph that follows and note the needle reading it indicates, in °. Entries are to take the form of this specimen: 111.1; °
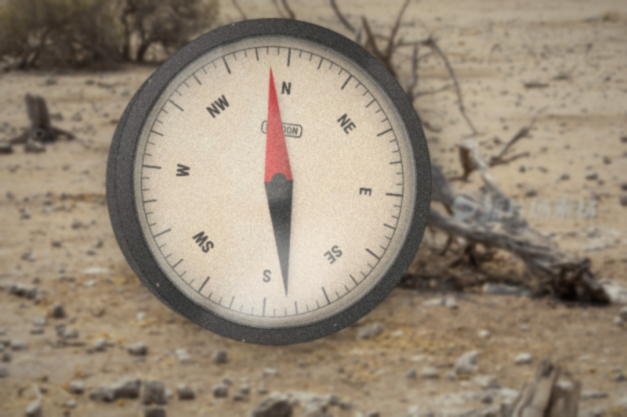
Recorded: 350; °
